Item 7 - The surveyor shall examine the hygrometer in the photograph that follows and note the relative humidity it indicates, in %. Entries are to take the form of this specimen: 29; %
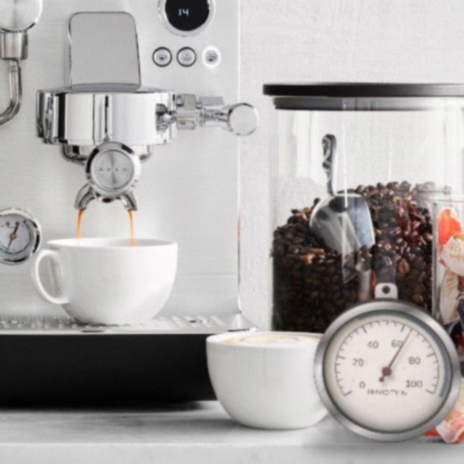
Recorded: 64; %
